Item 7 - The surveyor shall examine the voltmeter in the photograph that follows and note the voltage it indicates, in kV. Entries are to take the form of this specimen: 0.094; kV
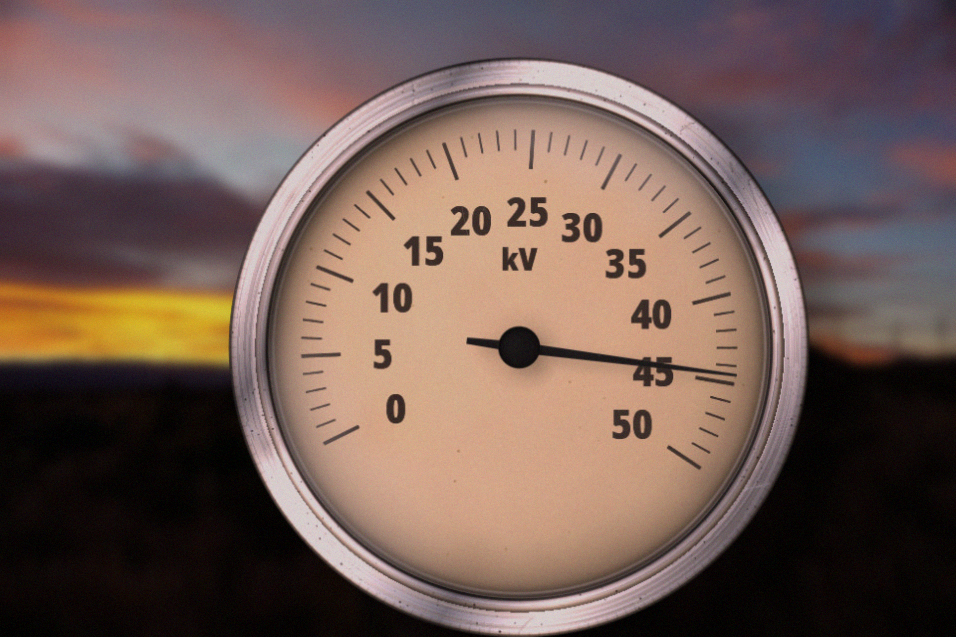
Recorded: 44.5; kV
